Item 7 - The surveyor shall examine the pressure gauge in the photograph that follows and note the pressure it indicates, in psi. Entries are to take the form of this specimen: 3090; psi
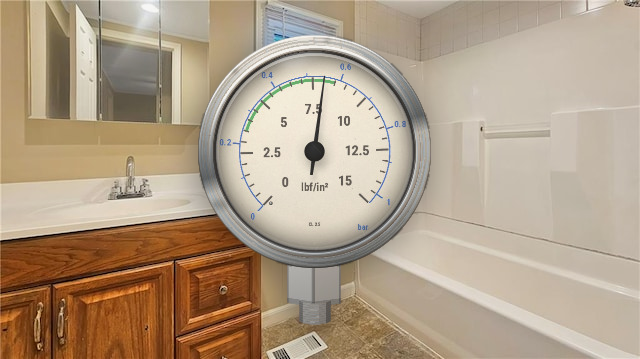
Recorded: 8; psi
